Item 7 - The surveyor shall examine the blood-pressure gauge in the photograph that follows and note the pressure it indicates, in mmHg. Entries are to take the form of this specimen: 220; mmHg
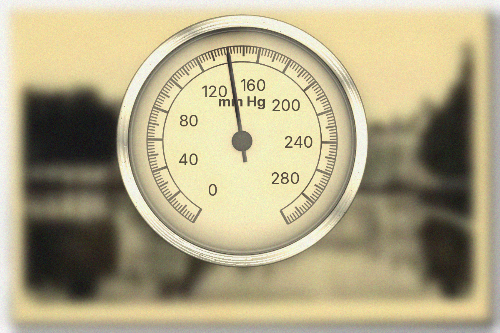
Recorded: 140; mmHg
